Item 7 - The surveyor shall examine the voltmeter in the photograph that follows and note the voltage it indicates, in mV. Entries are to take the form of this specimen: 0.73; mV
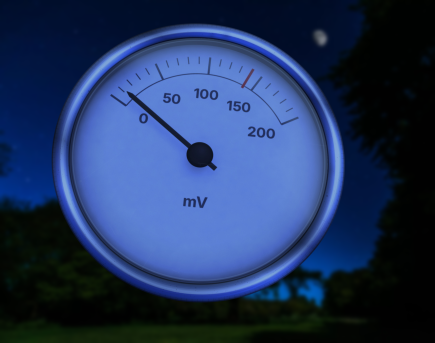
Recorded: 10; mV
